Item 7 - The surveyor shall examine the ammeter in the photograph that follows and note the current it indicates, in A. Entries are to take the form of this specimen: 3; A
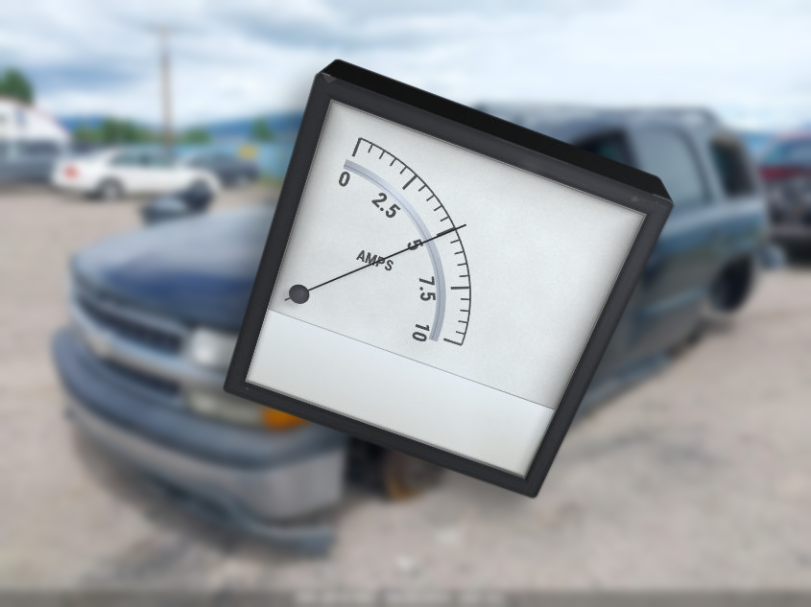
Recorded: 5; A
